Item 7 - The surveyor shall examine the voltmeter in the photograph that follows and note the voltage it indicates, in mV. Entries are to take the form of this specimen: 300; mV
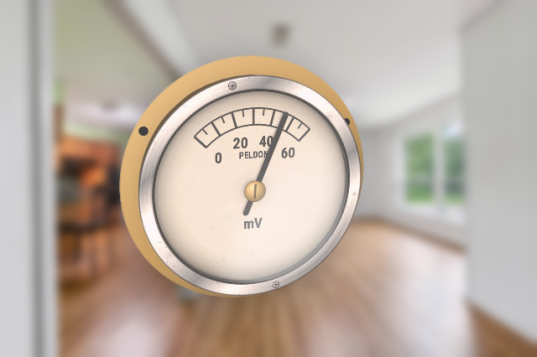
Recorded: 45; mV
